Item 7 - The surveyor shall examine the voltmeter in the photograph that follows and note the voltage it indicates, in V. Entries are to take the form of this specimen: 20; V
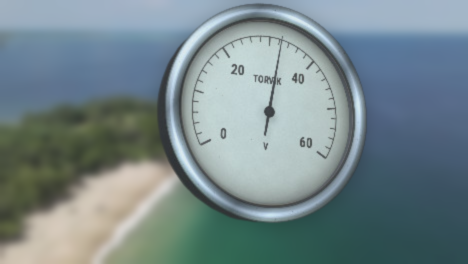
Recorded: 32; V
